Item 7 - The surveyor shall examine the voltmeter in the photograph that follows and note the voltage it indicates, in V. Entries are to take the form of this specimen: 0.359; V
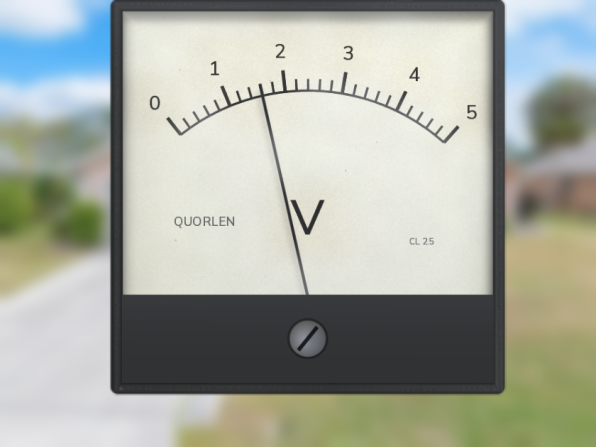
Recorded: 1.6; V
